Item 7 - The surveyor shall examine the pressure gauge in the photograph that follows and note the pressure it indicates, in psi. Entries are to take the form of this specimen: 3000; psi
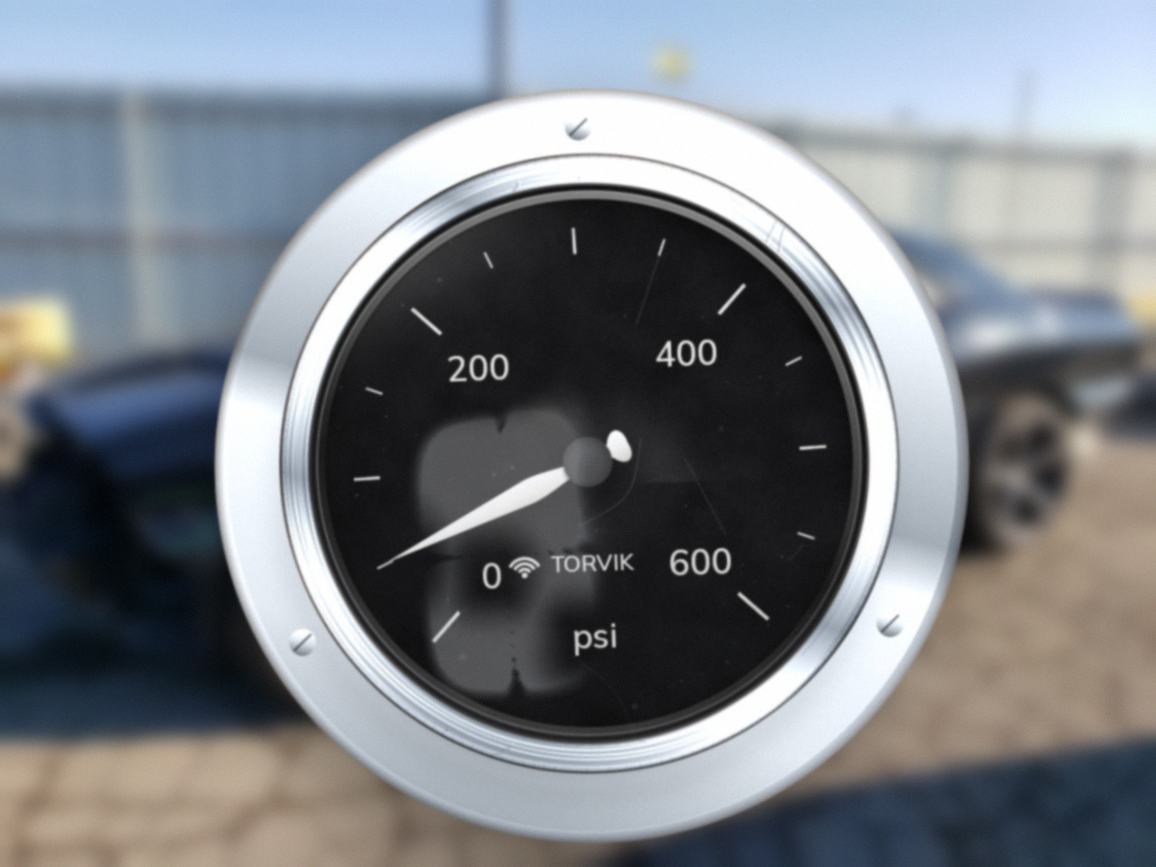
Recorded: 50; psi
